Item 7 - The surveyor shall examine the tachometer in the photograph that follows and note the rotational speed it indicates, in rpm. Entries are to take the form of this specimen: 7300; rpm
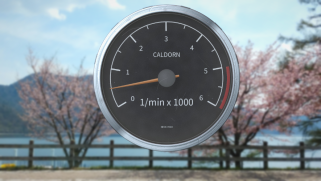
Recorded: 500; rpm
